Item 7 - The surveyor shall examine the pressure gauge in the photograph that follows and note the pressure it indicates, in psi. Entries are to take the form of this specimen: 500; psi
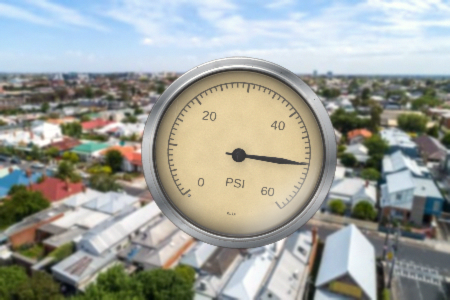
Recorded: 50; psi
